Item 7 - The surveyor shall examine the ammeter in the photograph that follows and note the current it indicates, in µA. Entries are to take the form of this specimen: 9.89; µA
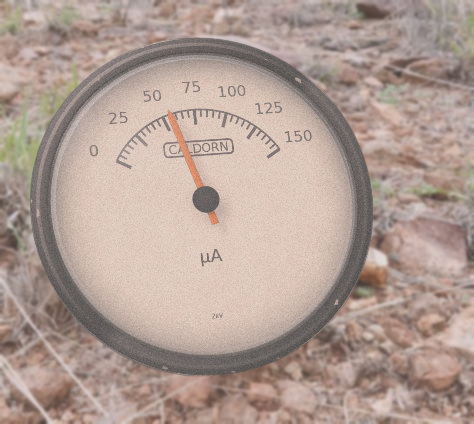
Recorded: 55; µA
